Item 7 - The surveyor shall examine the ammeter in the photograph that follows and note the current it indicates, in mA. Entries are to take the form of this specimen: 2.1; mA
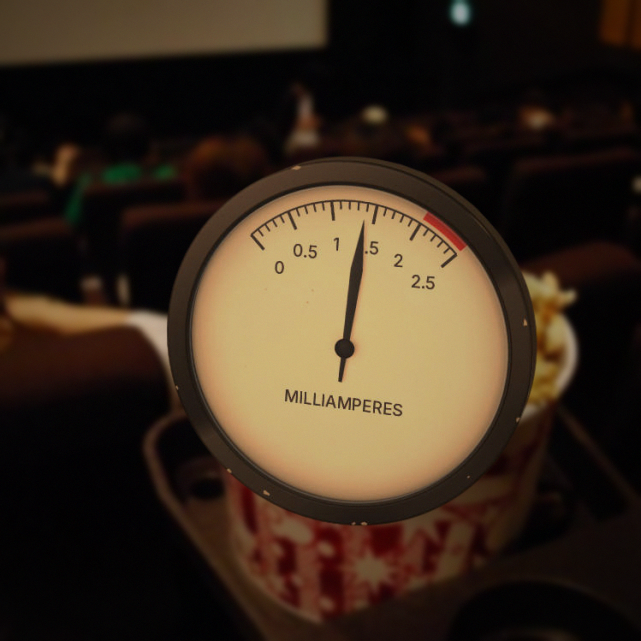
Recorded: 1.4; mA
